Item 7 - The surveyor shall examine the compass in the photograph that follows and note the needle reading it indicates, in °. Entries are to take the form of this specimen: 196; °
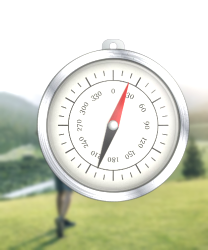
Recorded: 20; °
